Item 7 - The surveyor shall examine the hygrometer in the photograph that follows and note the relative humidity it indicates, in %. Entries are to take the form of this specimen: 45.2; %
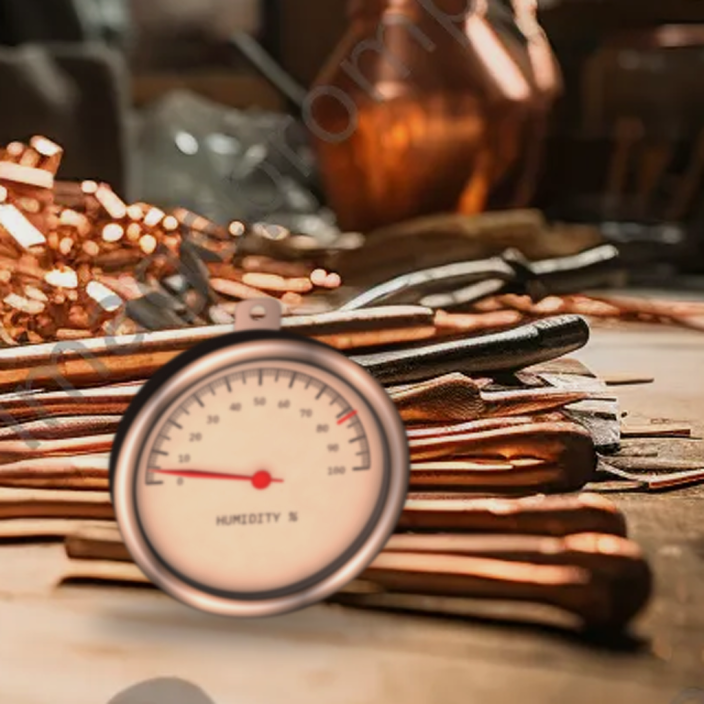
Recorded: 5; %
